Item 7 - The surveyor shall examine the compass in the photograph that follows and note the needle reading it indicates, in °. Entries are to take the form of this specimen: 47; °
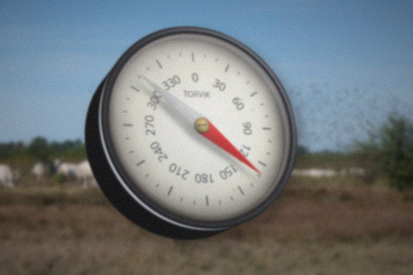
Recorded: 130; °
